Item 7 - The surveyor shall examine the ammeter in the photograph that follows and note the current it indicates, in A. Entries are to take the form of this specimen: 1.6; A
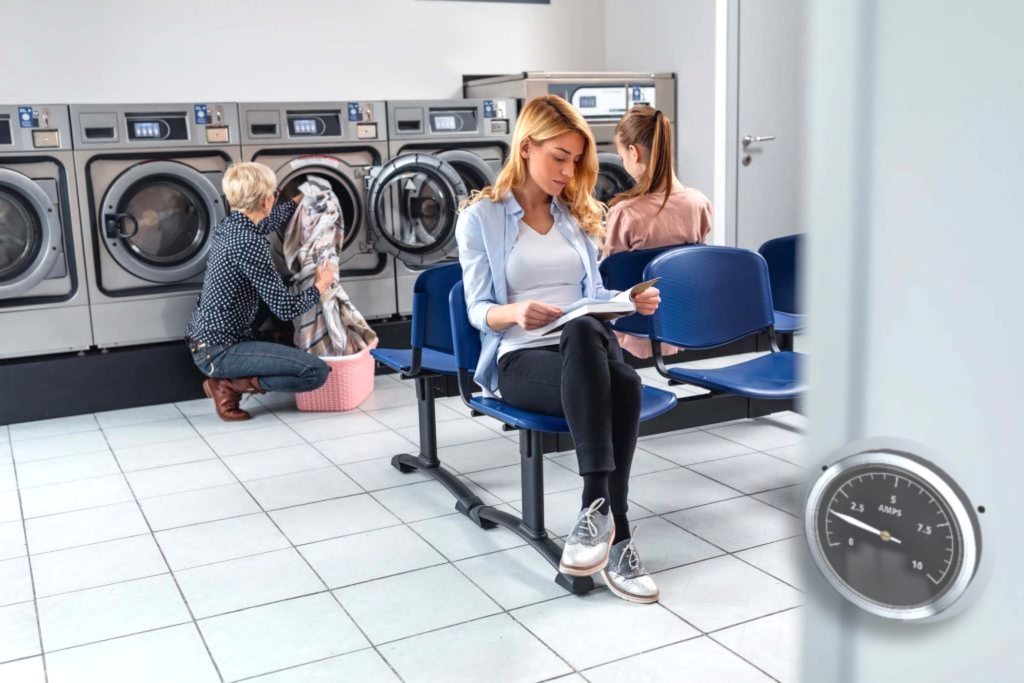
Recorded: 1.5; A
